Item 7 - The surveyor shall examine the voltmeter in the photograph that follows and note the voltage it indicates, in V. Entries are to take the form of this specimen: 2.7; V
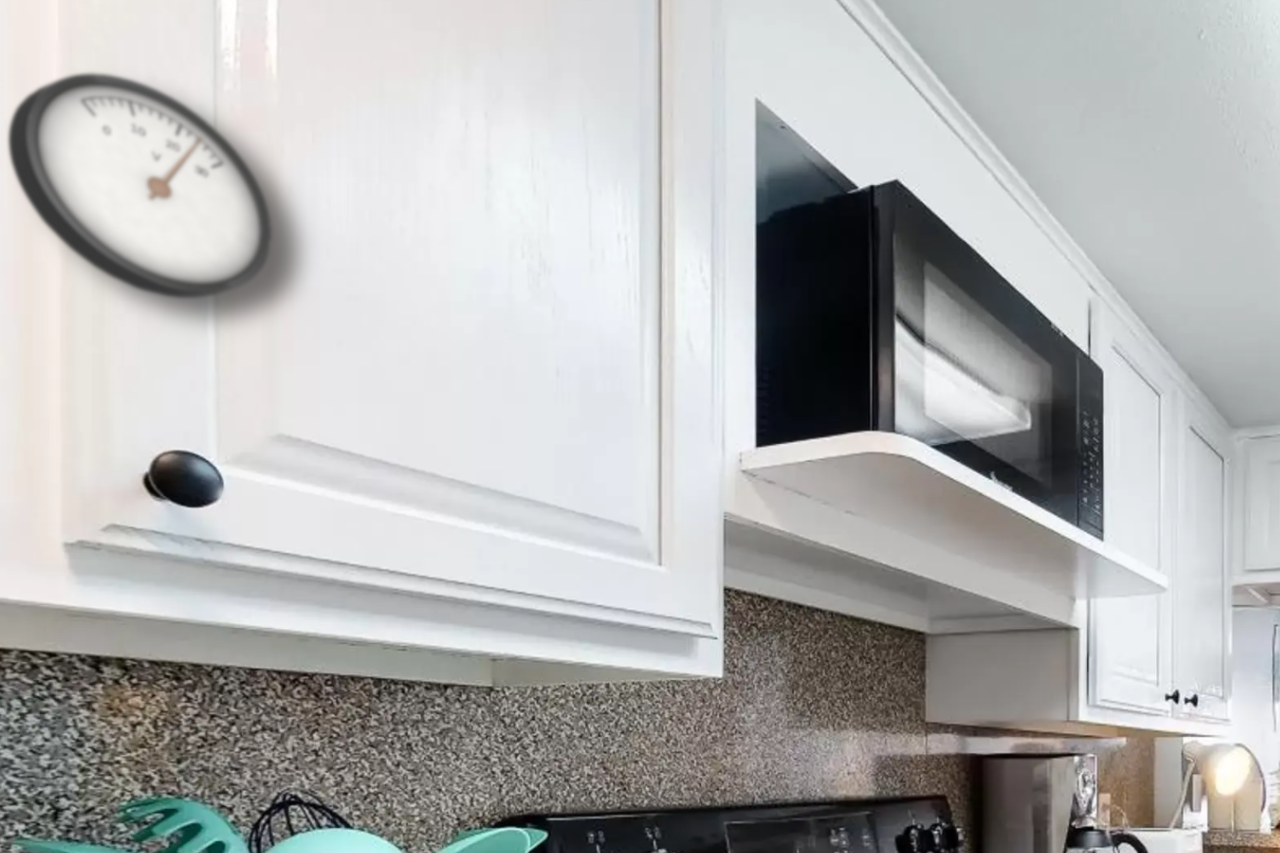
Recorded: 24; V
